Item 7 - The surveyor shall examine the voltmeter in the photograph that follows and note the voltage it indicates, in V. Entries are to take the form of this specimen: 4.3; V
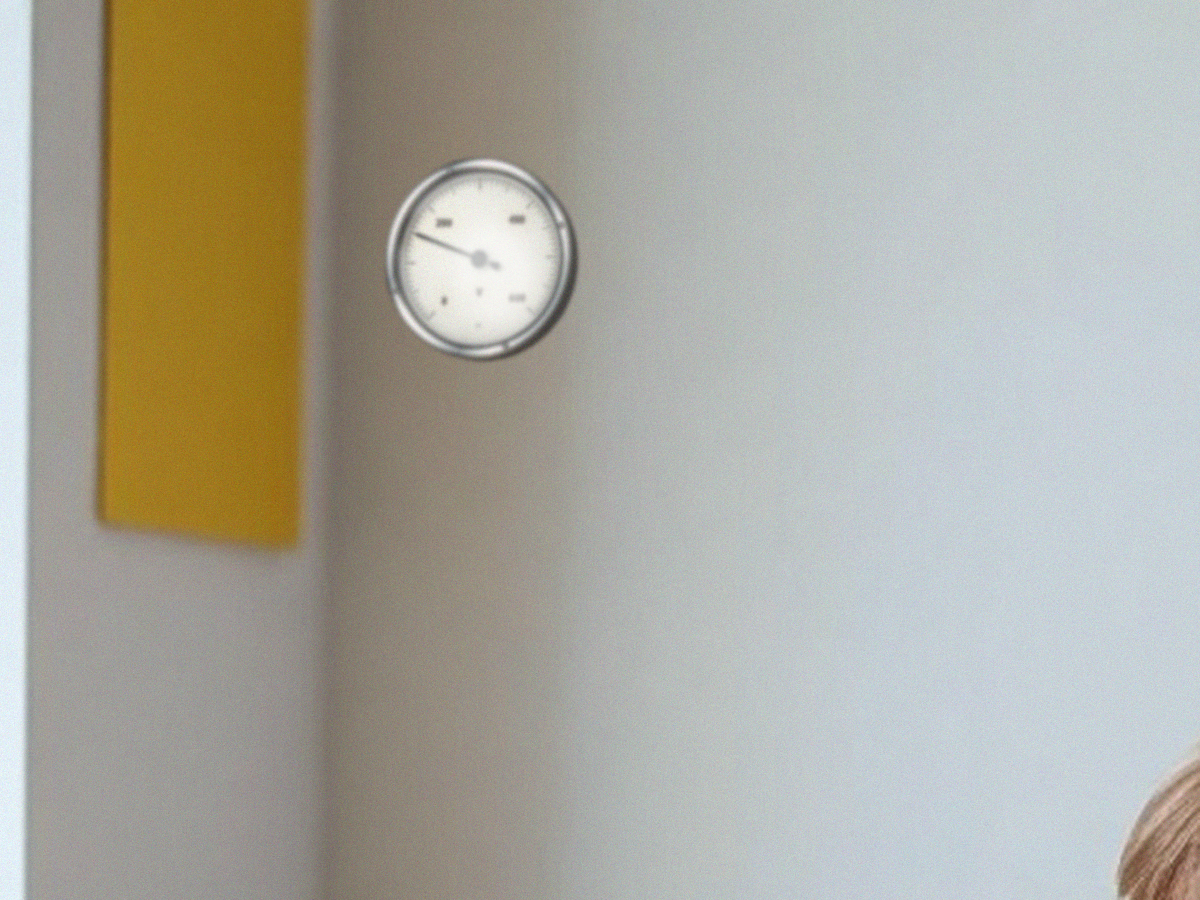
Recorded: 150; V
